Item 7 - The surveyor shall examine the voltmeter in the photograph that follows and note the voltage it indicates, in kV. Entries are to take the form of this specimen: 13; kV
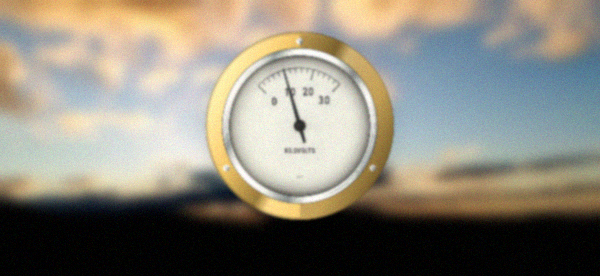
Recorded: 10; kV
